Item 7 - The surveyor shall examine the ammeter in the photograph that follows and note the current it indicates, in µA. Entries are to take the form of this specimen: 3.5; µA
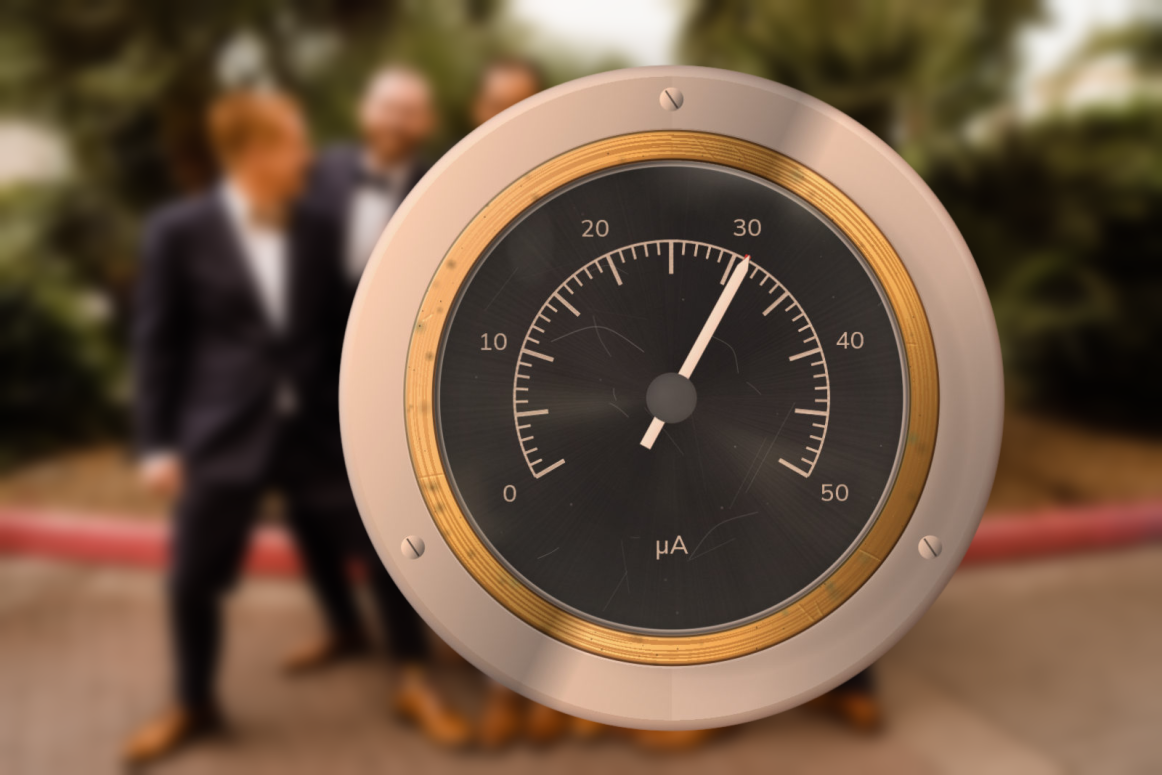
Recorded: 31; µA
